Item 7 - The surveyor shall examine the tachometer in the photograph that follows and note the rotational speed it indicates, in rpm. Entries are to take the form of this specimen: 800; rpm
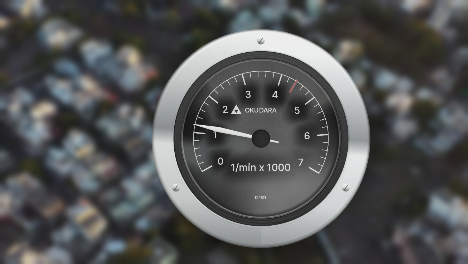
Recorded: 1200; rpm
